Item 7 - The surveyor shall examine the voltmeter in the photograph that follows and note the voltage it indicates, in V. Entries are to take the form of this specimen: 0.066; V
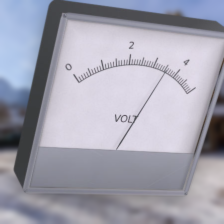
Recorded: 3.5; V
